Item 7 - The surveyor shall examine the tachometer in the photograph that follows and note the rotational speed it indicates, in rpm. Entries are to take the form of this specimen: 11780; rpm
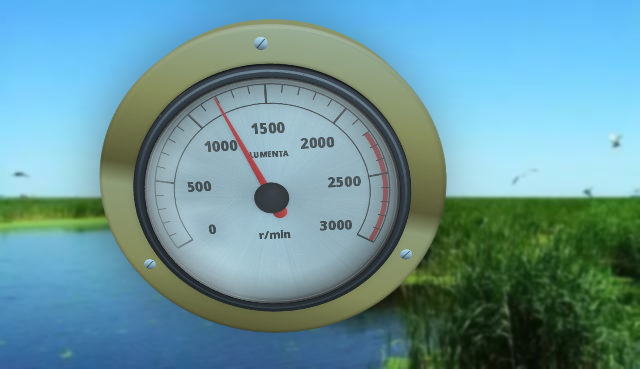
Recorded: 1200; rpm
